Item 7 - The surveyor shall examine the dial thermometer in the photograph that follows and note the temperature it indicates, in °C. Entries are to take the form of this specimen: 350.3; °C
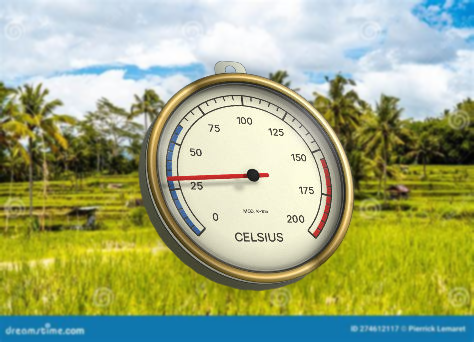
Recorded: 30; °C
